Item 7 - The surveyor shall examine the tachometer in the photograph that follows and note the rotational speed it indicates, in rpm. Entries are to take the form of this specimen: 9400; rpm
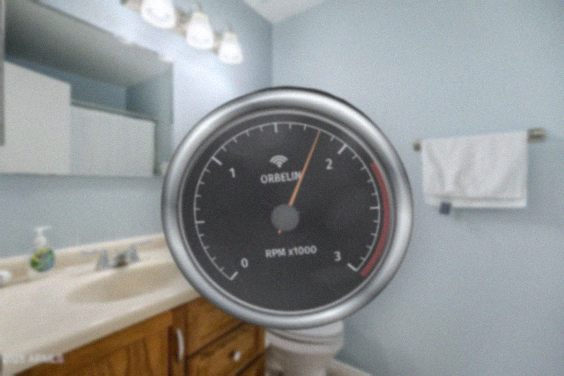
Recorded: 1800; rpm
